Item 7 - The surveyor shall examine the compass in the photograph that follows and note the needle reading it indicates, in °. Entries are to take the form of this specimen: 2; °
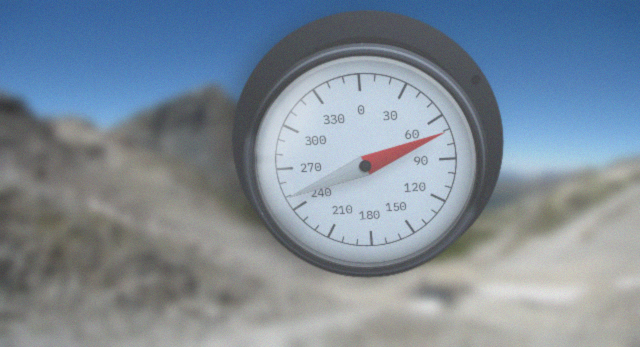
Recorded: 70; °
